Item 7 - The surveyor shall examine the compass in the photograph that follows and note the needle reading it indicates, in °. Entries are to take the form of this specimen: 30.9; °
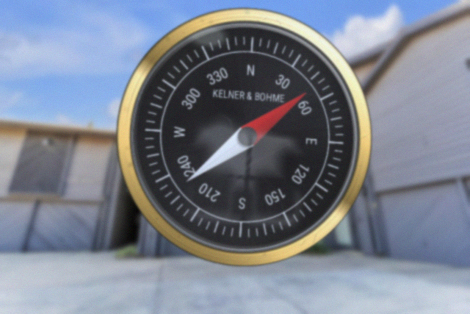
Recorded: 50; °
